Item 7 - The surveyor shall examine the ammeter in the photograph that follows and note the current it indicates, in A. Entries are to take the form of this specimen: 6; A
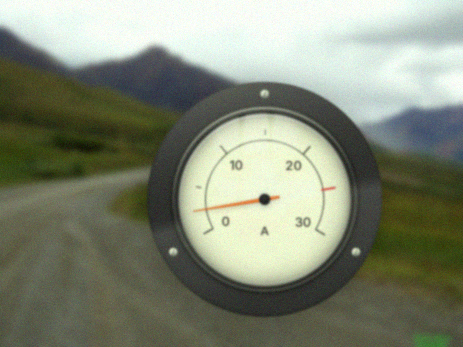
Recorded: 2.5; A
